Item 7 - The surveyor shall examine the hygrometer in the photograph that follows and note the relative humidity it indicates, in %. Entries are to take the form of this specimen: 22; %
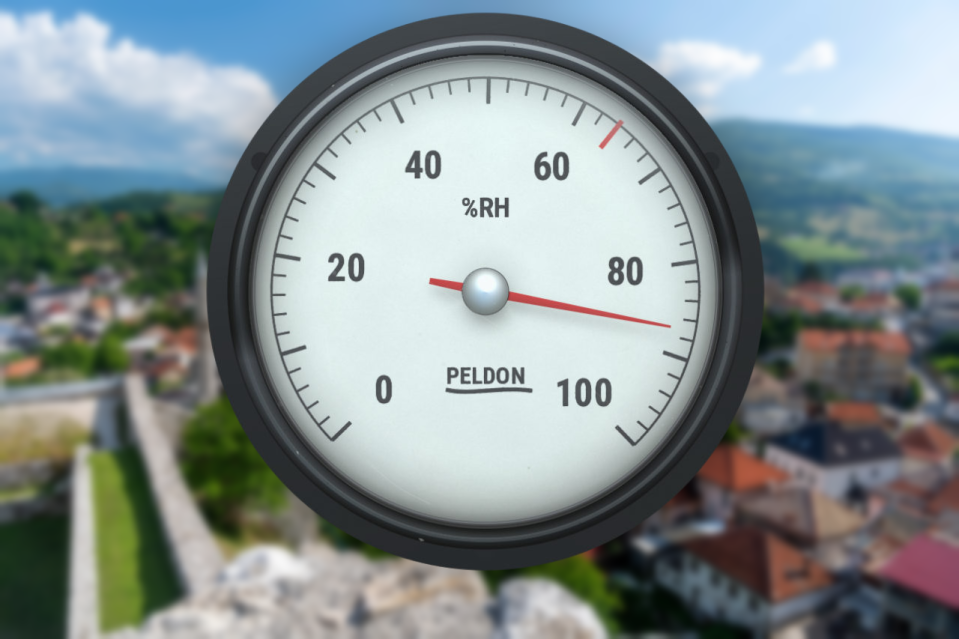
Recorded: 87; %
